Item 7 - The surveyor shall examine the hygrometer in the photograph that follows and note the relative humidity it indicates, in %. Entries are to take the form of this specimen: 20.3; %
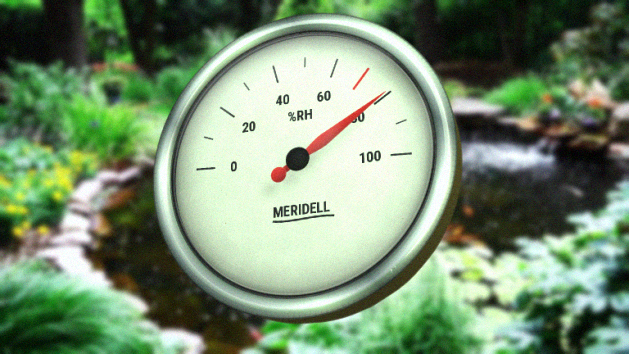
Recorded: 80; %
